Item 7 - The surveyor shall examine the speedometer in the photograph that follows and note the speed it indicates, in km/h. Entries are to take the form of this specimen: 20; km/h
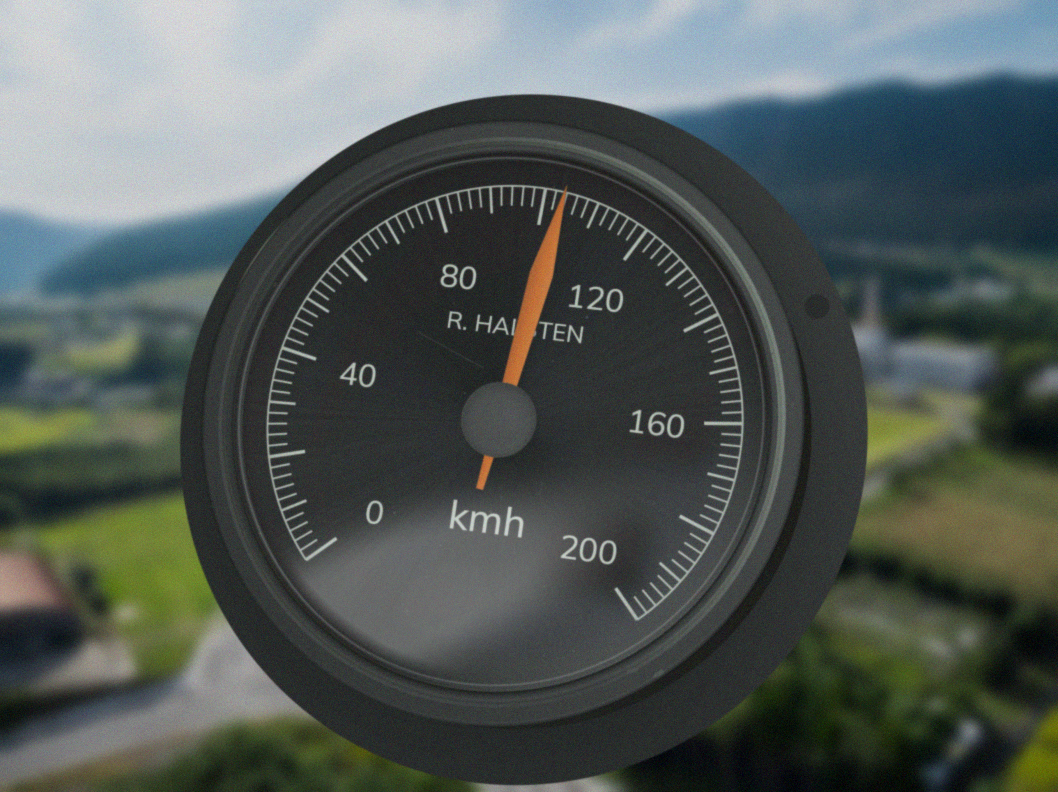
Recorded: 104; km/h
